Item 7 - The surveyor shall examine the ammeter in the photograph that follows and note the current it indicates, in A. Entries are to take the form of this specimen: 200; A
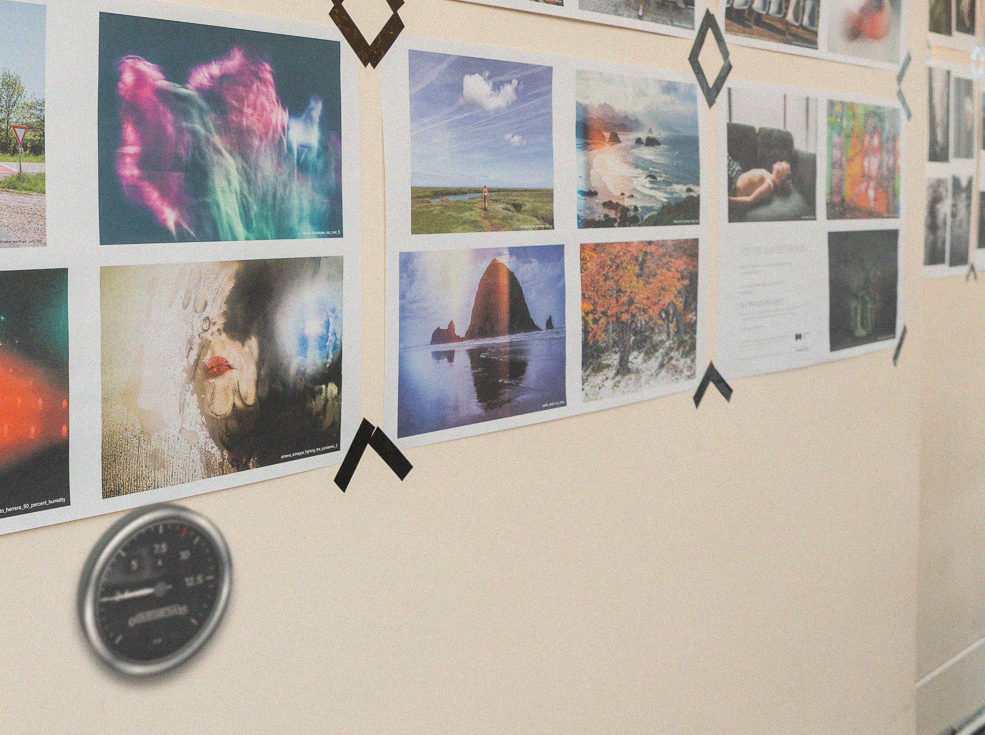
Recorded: 2.5; A
